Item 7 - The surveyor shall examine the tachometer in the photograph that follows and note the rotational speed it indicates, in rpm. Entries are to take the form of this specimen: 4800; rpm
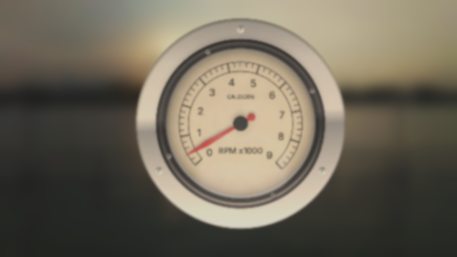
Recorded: 400; rpm
